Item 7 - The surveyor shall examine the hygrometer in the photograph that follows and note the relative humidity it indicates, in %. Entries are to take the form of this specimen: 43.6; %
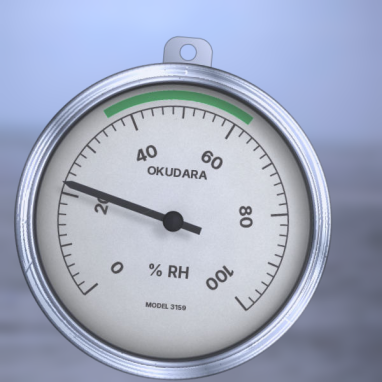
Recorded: 22; %
